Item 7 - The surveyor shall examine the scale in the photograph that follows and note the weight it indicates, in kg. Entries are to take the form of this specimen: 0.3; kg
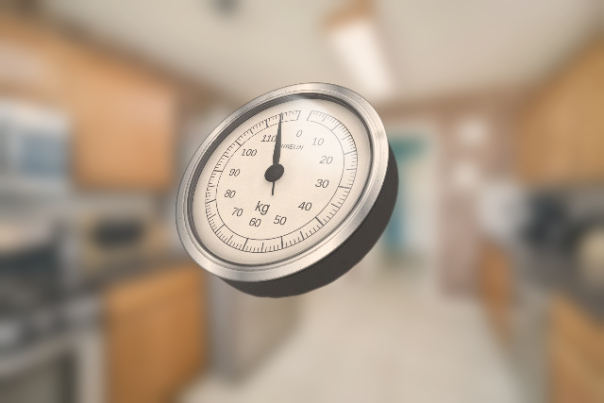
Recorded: 115; kg
